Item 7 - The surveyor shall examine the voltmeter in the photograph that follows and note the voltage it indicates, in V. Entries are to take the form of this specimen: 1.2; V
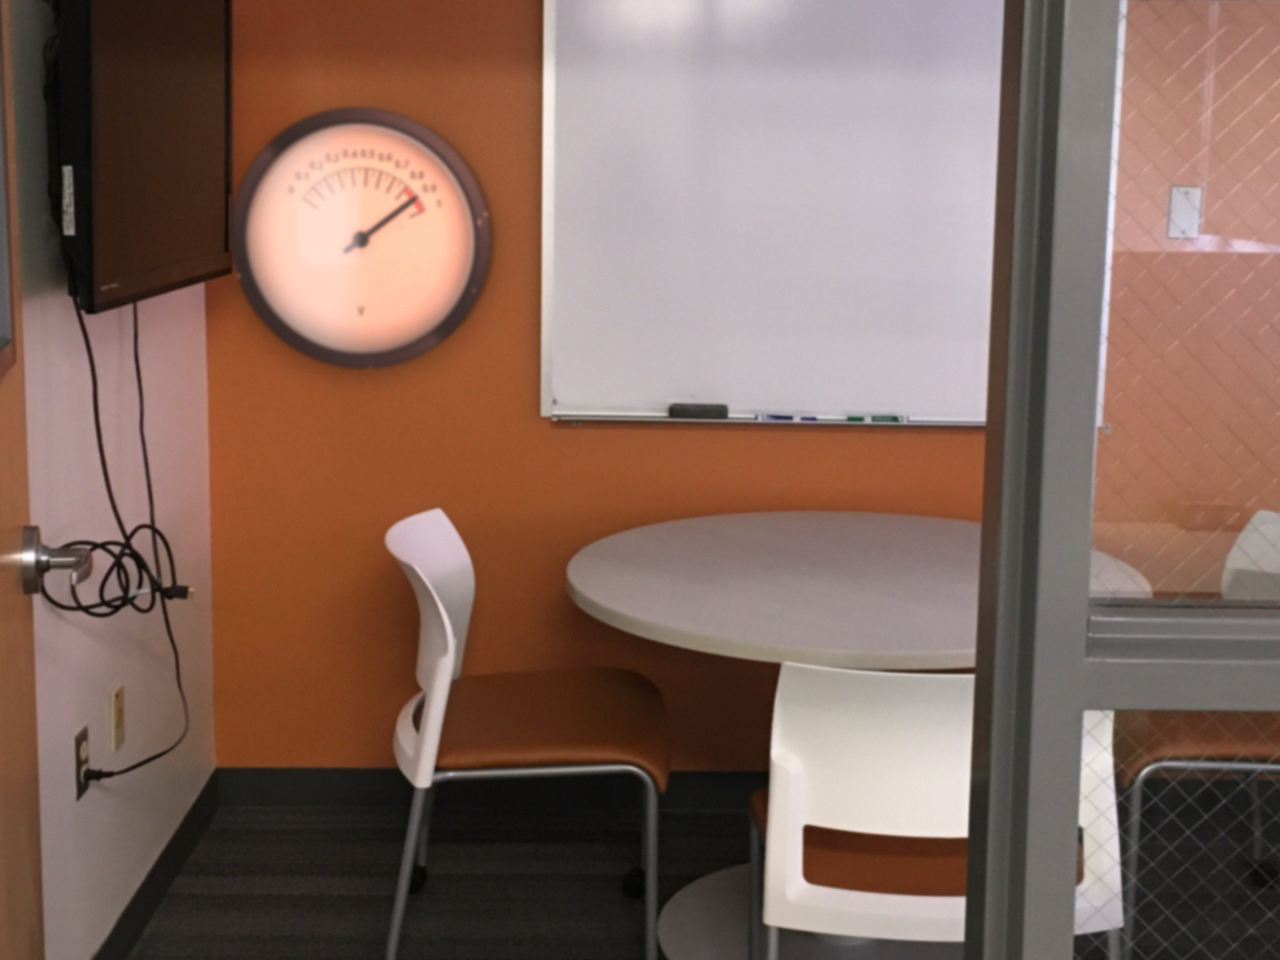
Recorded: 0.9; V
